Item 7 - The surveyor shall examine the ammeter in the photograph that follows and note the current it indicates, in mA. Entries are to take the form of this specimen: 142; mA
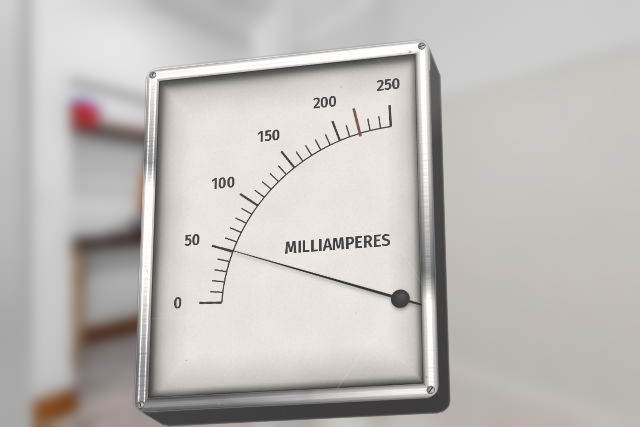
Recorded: 50; mA
